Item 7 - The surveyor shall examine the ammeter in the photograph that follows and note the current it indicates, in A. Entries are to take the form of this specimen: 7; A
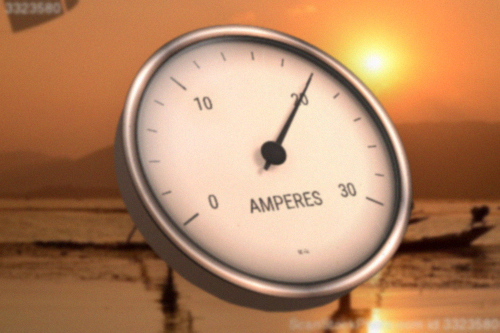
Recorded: 20; A
